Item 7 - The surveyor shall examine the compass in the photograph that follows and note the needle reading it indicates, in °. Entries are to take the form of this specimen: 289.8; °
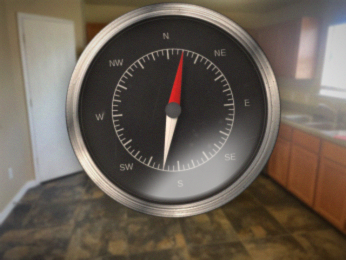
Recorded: 15; °
